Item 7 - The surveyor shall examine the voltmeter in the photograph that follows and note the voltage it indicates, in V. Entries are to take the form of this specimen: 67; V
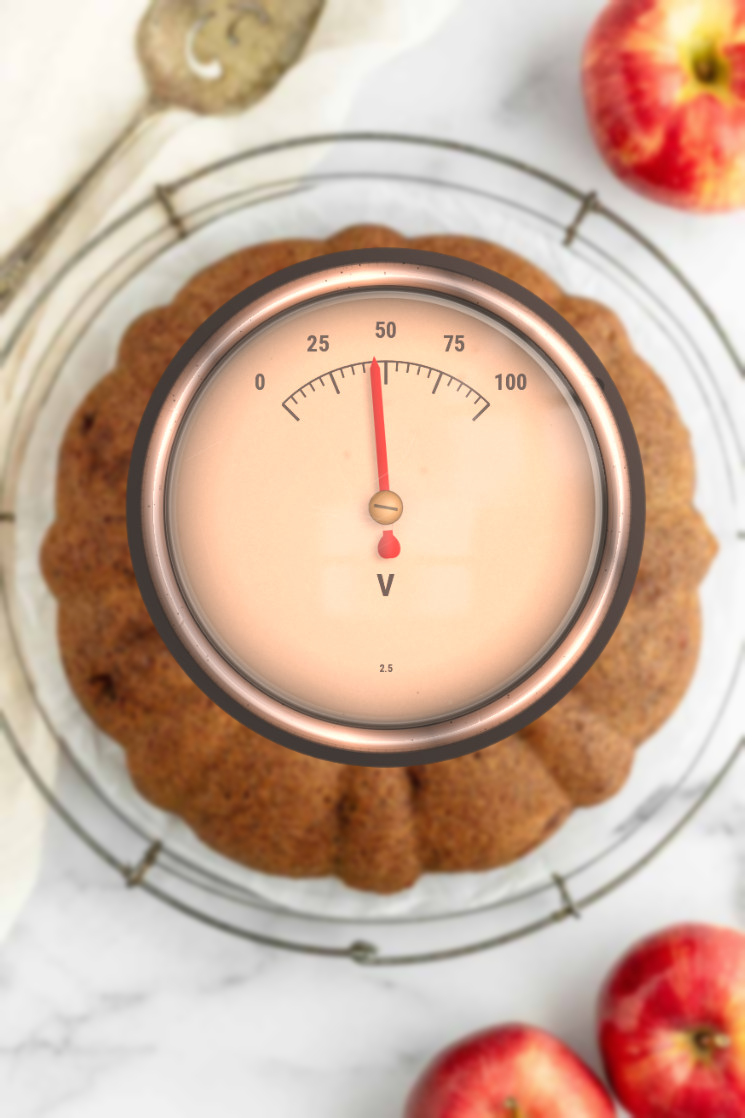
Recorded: 45; V
